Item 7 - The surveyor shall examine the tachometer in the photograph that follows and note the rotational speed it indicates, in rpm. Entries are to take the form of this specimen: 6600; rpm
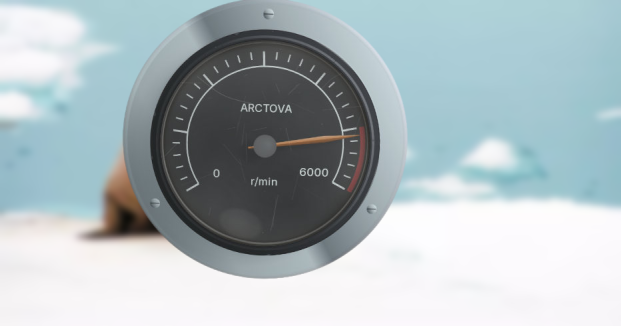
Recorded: 5100; rpm
